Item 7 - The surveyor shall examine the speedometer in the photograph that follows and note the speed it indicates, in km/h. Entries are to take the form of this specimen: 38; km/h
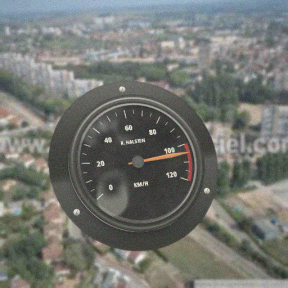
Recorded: 105; km/h
